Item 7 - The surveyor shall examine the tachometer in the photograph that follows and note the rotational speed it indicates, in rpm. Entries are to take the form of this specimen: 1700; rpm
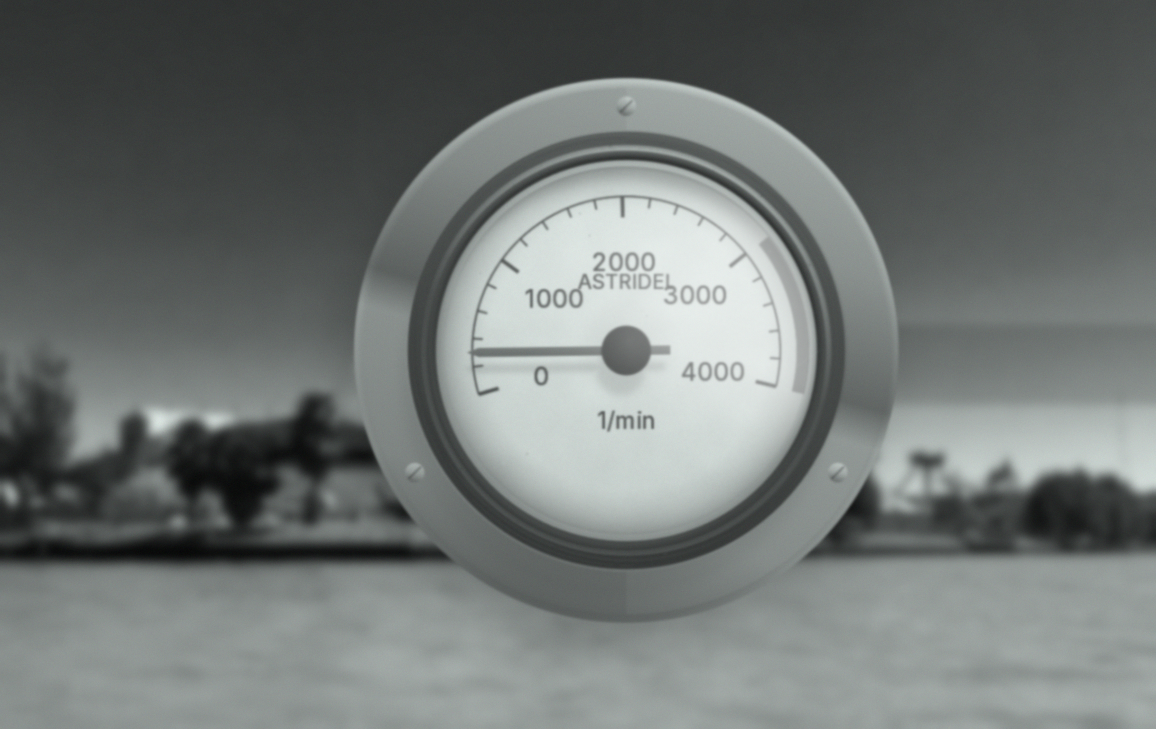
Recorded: 300; rpm
